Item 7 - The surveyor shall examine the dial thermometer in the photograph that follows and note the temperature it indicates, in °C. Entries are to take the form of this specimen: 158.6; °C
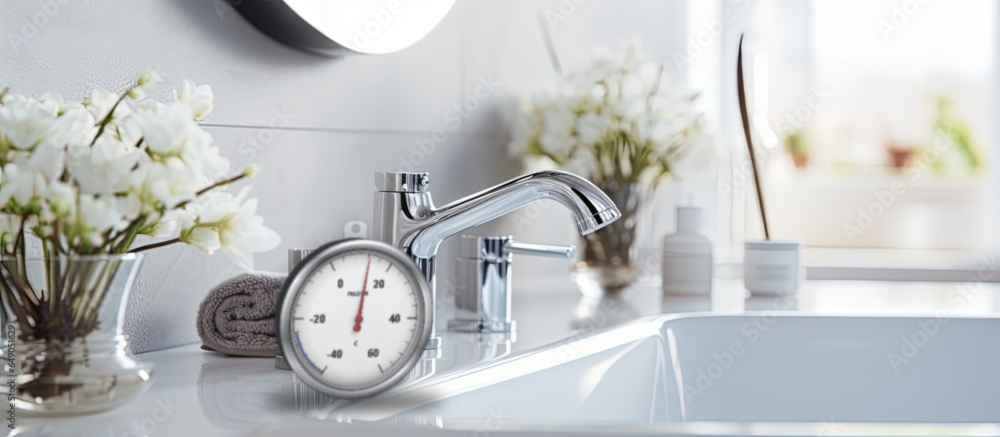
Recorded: 12; °C
